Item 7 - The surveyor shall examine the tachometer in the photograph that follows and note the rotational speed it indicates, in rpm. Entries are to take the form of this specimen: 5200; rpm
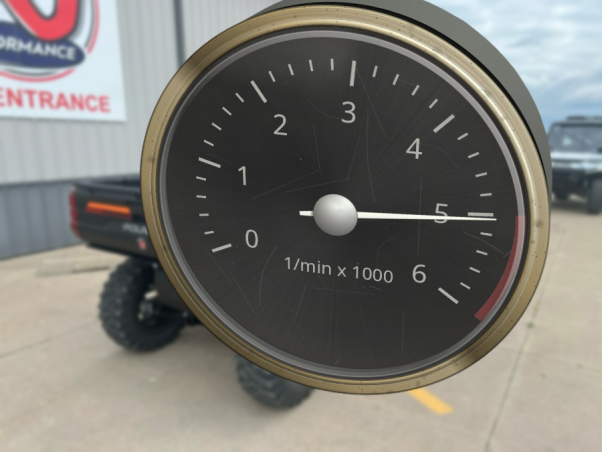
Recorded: 5000; rpm
